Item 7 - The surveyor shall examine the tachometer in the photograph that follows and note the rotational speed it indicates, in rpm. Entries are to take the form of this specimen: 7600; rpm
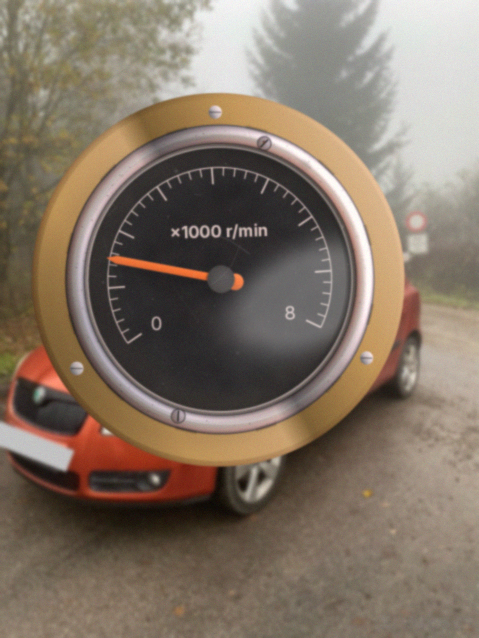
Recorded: 1500; rpm
